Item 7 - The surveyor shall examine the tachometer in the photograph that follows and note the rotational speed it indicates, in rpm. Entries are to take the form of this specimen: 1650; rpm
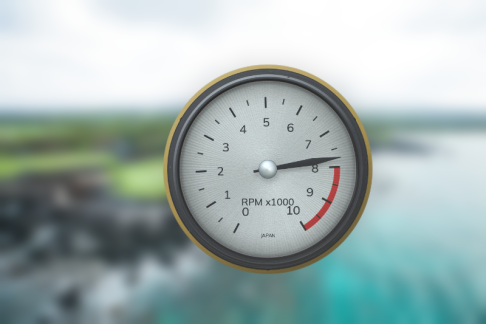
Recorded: 7750; rpm
